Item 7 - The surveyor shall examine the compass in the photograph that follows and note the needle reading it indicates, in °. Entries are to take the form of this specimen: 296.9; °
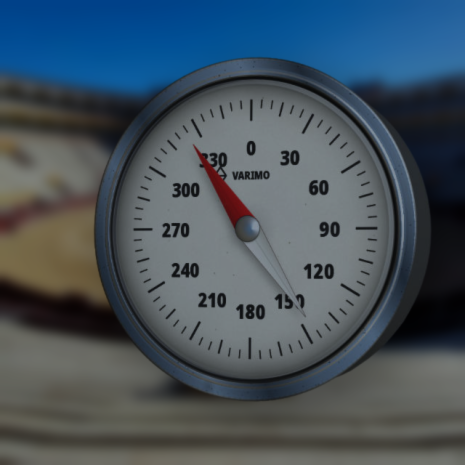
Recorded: 325; °
